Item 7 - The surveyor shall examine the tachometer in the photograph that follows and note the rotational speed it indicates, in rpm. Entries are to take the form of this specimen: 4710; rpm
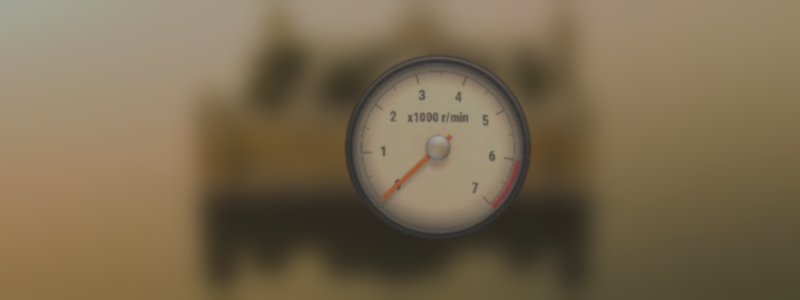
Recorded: 0; rpm
